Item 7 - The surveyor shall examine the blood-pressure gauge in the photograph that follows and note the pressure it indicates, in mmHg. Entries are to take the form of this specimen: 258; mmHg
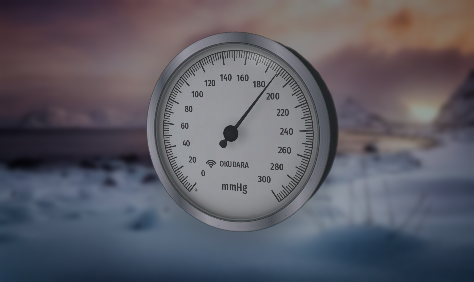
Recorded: 190; mmHg
